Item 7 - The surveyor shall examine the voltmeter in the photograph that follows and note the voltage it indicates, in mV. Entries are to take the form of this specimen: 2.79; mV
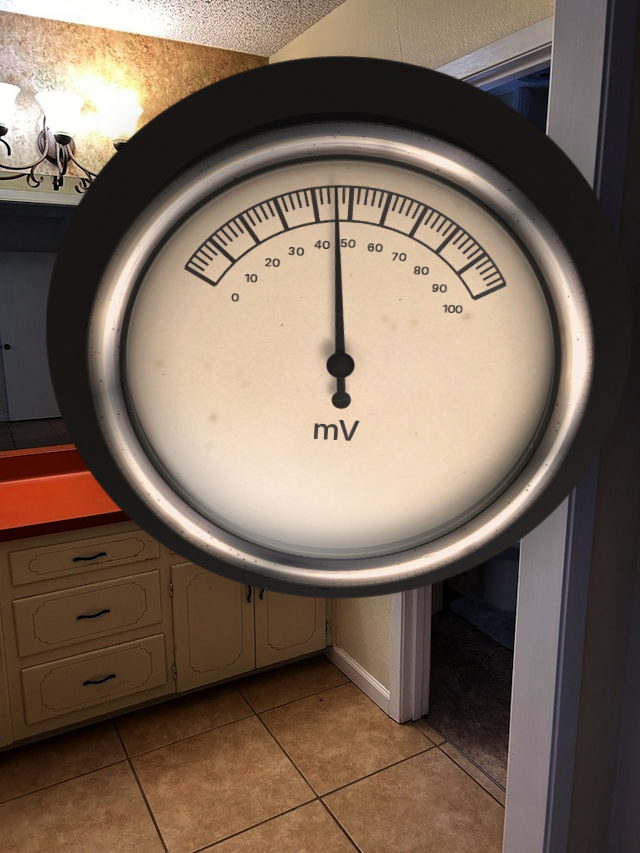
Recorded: 46; mV
